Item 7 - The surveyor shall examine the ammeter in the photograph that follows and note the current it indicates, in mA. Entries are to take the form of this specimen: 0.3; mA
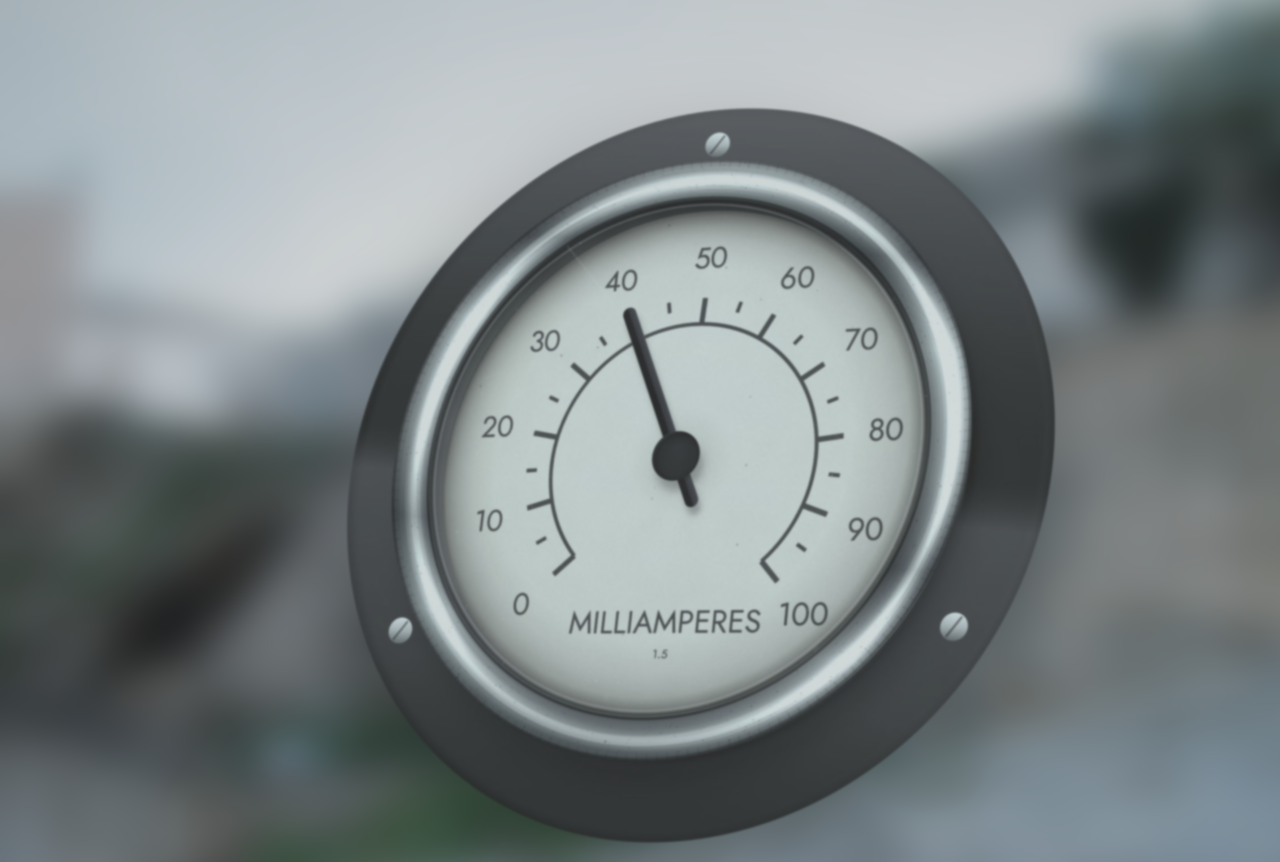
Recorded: 40; mA
